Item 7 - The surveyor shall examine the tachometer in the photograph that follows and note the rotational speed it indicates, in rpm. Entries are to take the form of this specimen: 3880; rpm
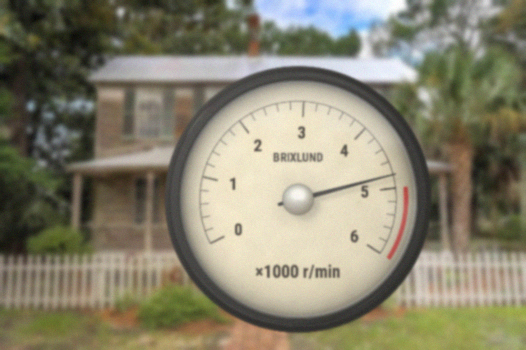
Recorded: 4800; rpm
